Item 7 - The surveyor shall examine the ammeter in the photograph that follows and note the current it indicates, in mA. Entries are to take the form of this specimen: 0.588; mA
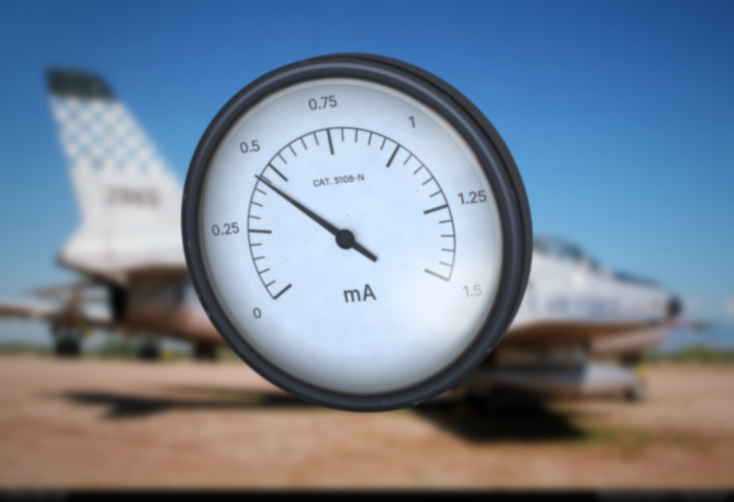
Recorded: 0.45; mA
